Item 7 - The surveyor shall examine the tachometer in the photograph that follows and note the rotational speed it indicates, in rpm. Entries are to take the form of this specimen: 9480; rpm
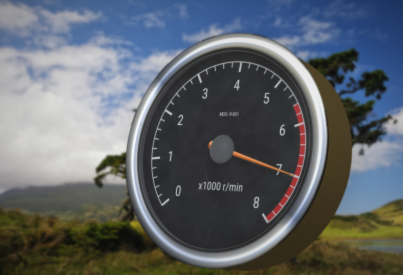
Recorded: 7000; rpm
